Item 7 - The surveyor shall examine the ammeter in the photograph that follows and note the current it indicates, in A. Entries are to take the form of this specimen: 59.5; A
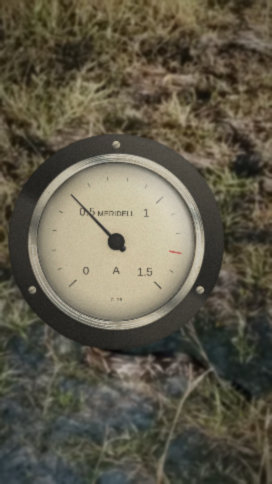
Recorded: 0.5; A
